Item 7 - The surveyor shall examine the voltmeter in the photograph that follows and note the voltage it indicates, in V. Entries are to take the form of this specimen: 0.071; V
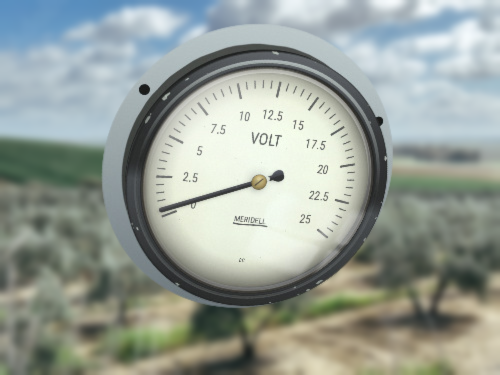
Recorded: 0.5; V
